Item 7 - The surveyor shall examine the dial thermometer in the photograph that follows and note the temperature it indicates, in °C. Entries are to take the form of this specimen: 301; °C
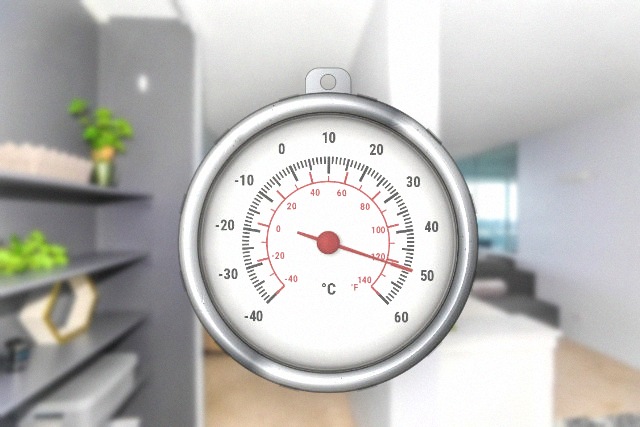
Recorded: 50; °C
